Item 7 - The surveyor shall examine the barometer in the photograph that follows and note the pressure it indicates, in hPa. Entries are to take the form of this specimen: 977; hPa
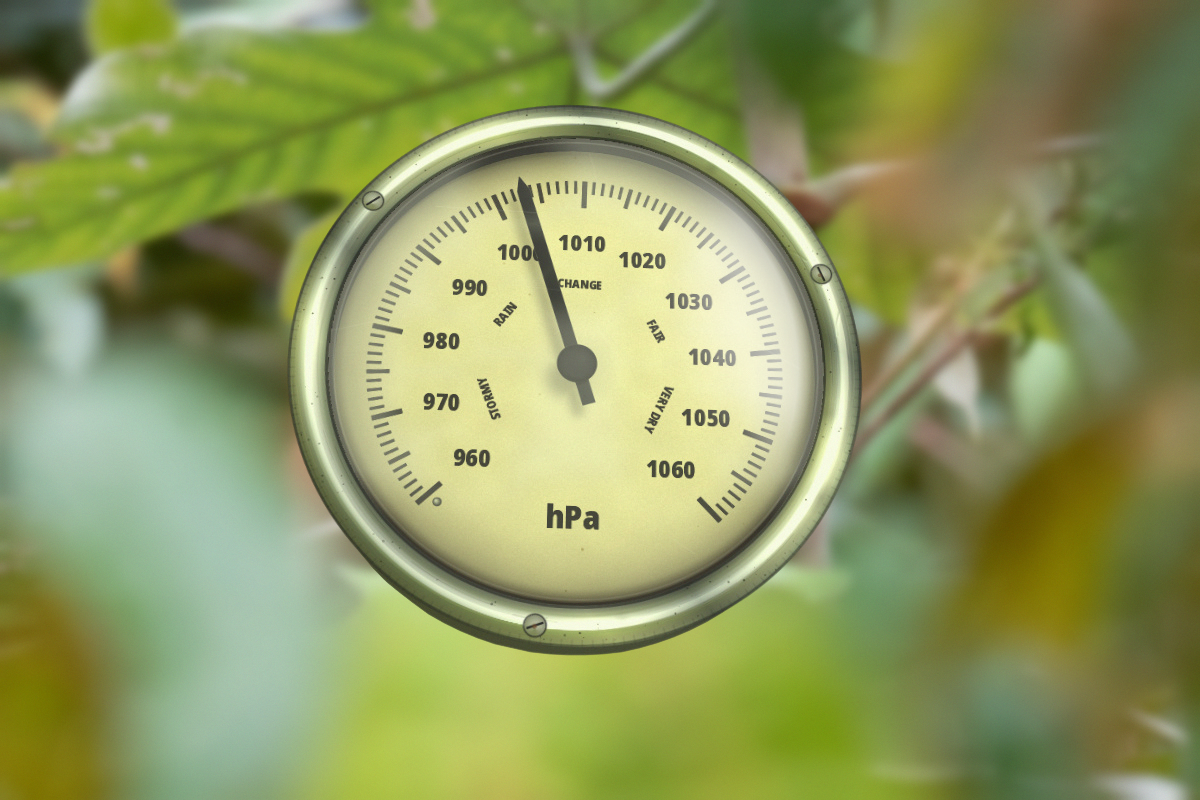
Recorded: 1003; hPa
